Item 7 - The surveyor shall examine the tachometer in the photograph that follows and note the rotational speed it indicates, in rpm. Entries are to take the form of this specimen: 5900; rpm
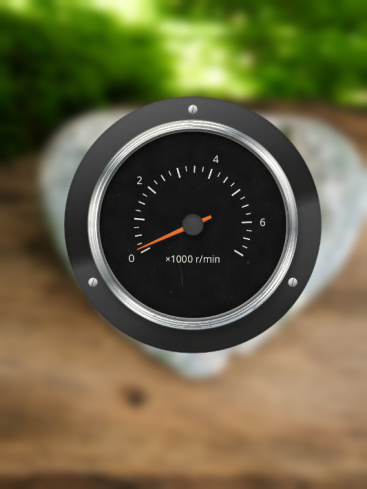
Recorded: 125; rpm
